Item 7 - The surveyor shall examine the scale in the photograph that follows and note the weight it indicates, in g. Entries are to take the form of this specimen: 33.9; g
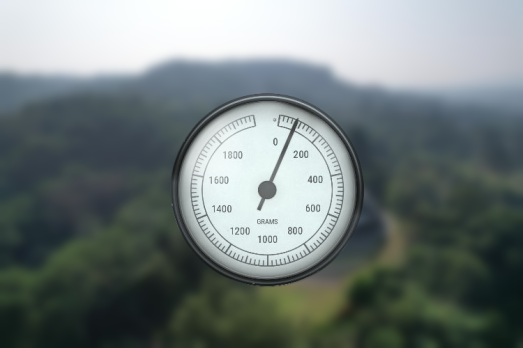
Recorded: 80; g
